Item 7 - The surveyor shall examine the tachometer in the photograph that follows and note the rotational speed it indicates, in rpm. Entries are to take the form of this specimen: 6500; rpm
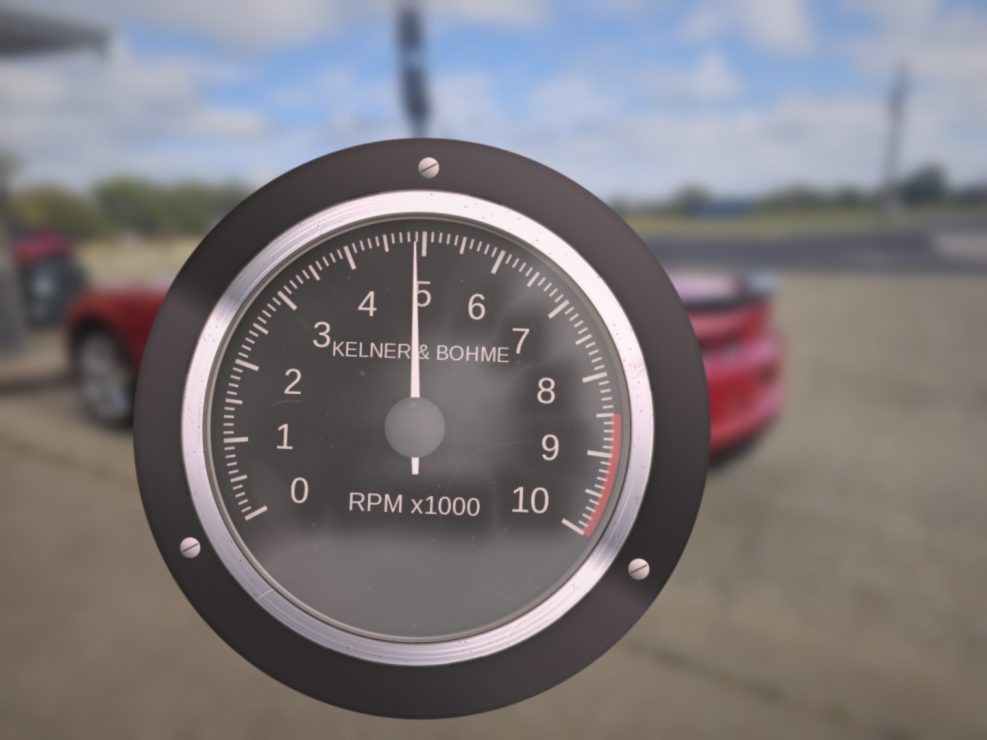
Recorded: 4900; rpm
